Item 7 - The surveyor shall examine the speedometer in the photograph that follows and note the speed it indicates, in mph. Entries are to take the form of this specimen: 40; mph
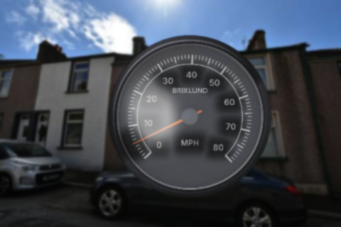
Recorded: 5; mph
